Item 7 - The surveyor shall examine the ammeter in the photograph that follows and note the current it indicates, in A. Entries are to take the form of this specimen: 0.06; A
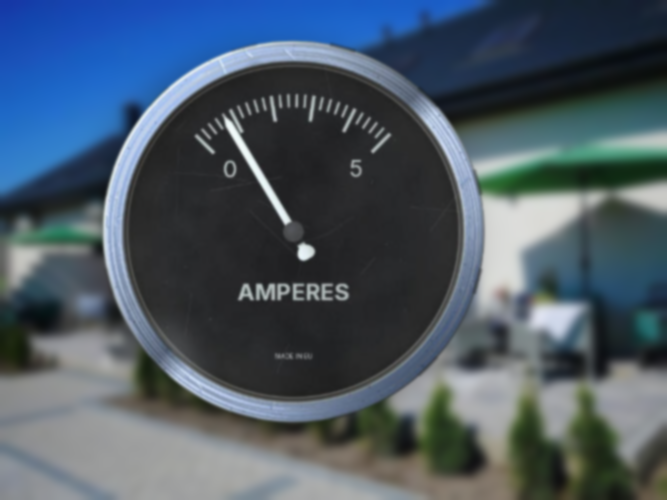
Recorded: 0.8; A
